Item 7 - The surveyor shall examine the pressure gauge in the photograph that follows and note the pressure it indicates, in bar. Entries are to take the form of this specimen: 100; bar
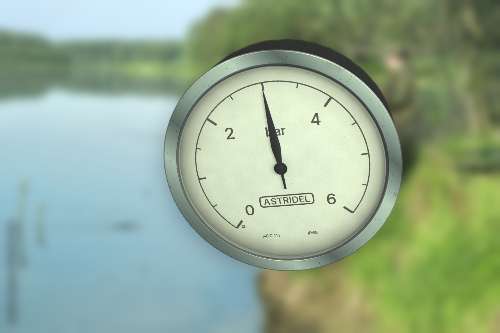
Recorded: 3; bar
